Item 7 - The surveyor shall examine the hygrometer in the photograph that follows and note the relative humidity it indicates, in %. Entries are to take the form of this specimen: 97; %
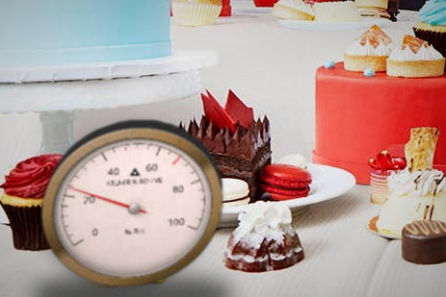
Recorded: 24; %
